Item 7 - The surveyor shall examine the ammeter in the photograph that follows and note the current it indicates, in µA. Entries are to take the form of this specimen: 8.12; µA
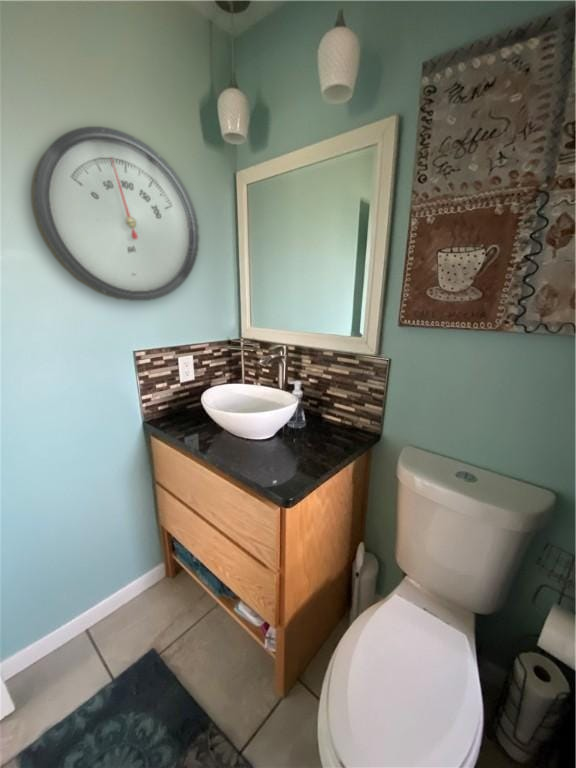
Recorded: 75; µA
